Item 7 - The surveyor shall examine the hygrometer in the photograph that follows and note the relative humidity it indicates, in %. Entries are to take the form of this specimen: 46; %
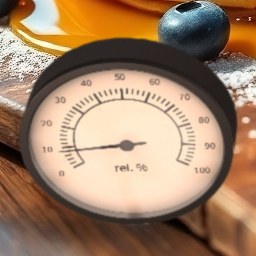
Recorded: 10; %
